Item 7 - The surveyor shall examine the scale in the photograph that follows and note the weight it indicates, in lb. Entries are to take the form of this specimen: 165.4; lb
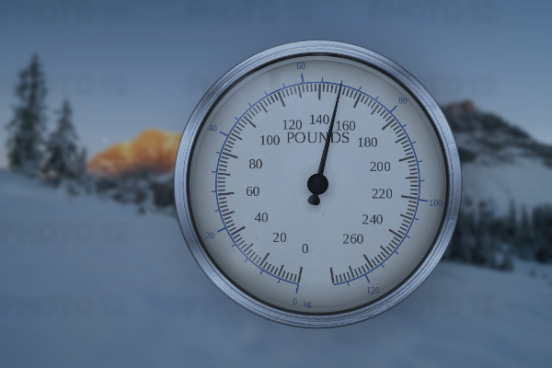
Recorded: 150; lb
